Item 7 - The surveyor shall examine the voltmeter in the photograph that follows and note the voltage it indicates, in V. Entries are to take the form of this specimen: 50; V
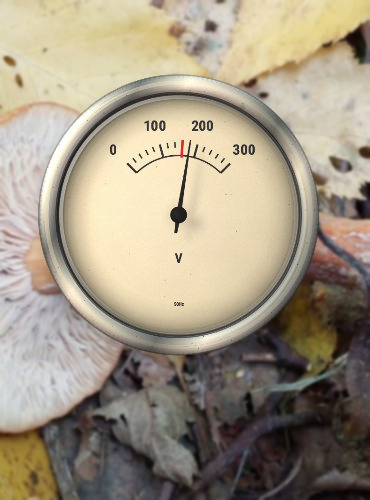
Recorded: 180; V
